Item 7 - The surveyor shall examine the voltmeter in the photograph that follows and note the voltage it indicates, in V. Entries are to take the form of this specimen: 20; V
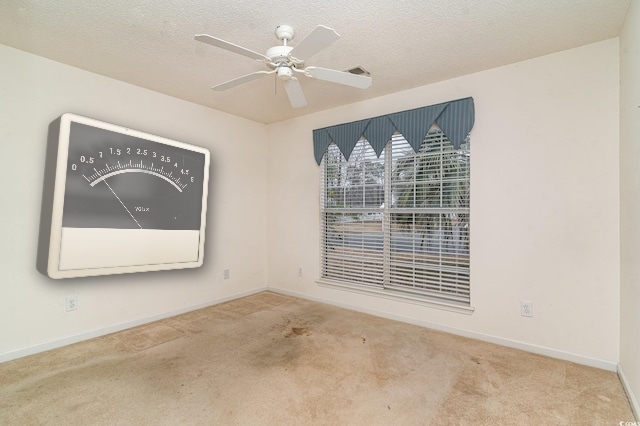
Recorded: 0.5; V
